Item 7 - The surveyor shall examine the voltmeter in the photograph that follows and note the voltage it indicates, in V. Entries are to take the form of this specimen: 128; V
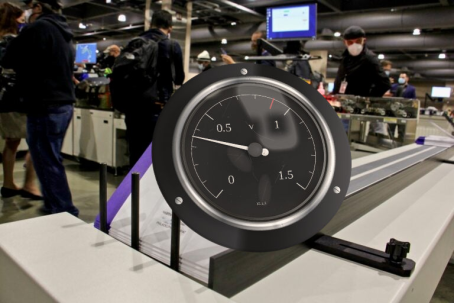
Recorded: 0.35; V
